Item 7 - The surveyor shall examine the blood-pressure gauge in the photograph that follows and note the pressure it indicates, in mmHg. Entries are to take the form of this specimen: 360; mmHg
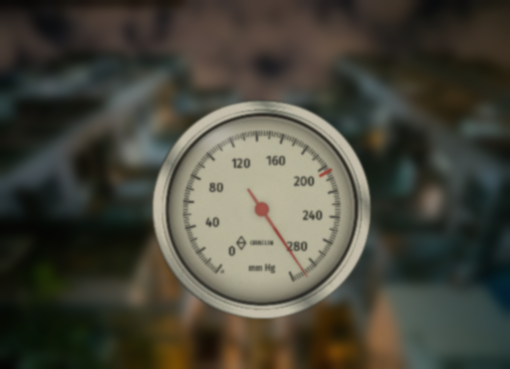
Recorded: 290; mmHg
